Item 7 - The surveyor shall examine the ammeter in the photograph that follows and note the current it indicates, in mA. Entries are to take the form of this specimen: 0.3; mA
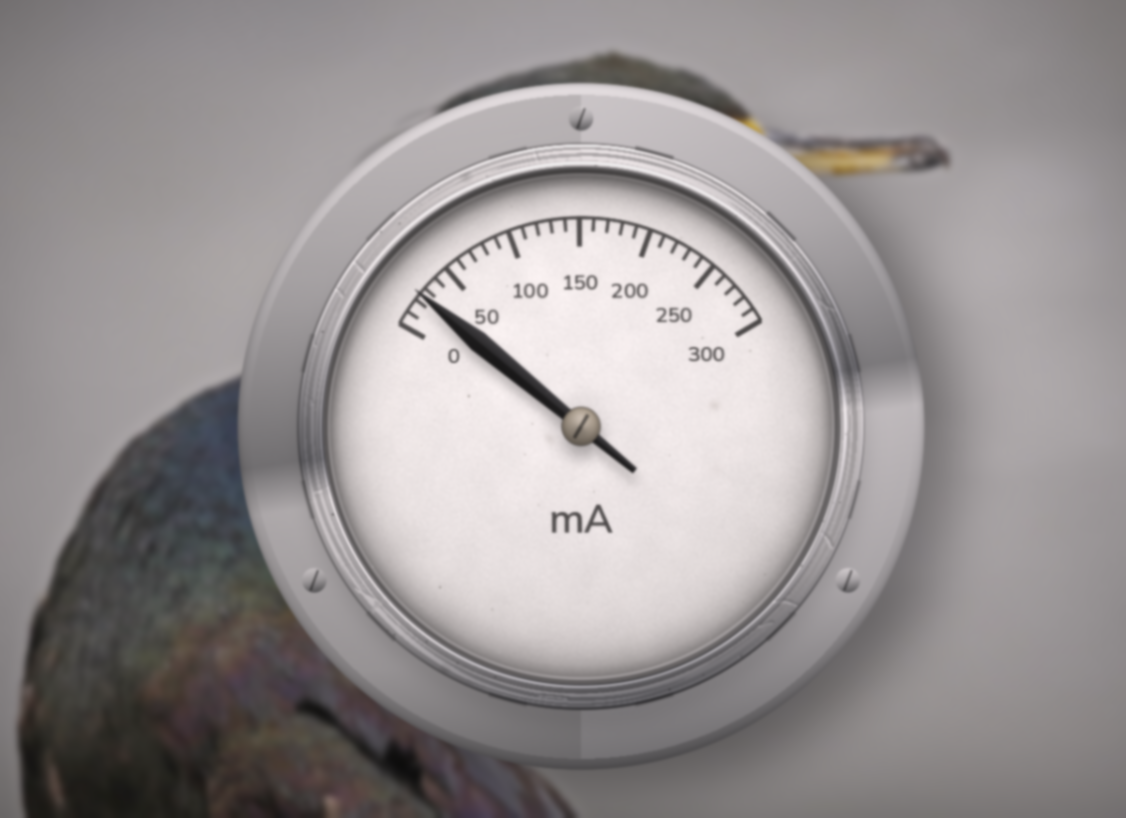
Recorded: 25; mA
